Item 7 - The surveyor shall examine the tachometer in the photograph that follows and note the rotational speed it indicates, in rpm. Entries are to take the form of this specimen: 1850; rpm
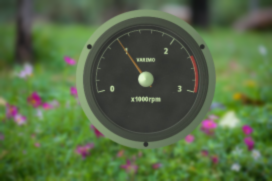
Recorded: 1000; rpm
